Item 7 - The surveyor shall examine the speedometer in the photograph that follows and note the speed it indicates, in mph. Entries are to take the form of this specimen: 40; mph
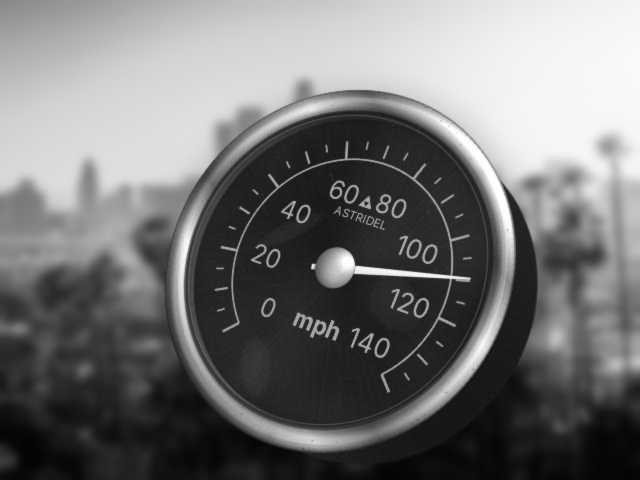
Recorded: 110; mph
